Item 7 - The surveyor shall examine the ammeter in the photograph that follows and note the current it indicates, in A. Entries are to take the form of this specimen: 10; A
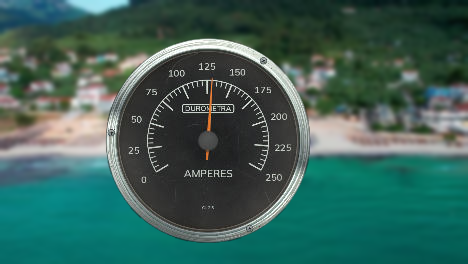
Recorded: 130; A
